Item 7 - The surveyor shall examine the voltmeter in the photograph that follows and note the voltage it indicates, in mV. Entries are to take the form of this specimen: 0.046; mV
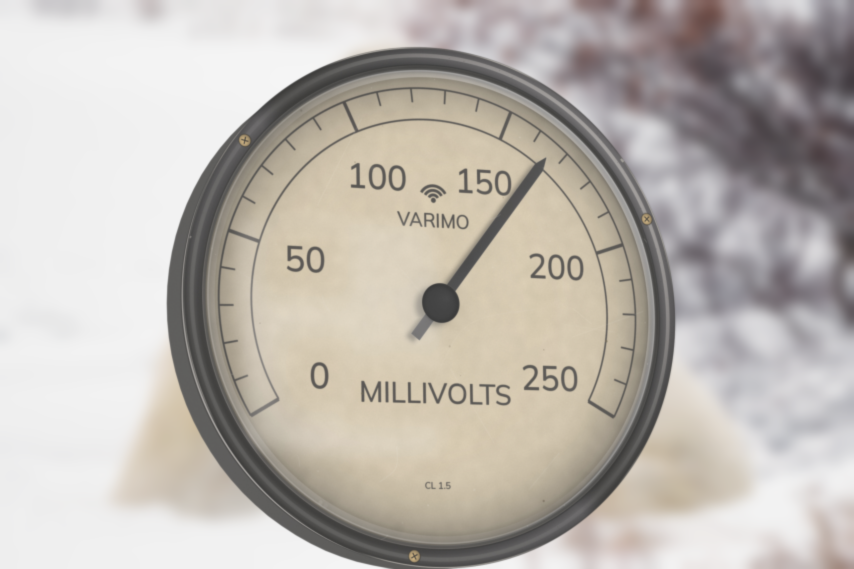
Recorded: 165; mV
